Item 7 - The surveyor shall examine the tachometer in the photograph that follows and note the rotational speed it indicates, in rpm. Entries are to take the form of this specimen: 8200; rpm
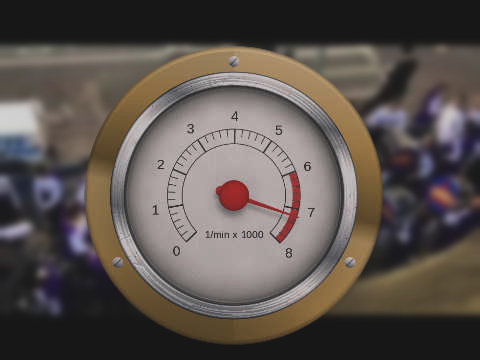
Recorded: 7200; rpm
